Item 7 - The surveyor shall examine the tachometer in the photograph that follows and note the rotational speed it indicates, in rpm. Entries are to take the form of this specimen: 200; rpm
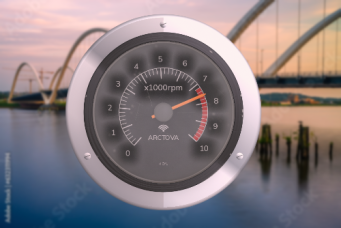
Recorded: 7600; rpm
